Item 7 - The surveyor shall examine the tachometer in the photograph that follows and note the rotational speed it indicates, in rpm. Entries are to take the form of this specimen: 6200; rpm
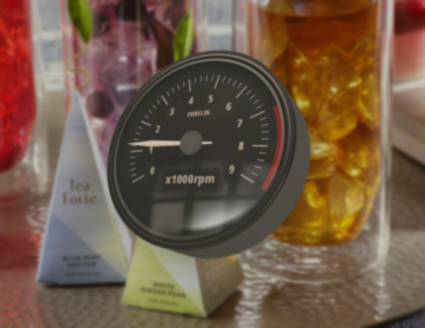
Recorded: 1200; rpm
